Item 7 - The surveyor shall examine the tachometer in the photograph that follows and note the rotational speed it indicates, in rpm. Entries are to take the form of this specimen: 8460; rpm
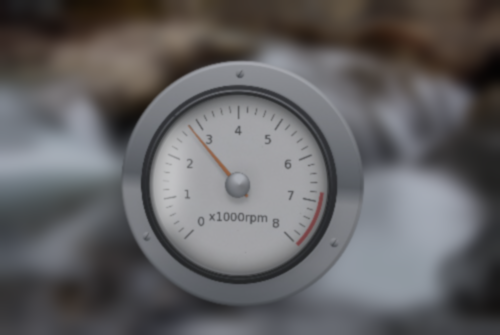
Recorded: 2800; rpm
